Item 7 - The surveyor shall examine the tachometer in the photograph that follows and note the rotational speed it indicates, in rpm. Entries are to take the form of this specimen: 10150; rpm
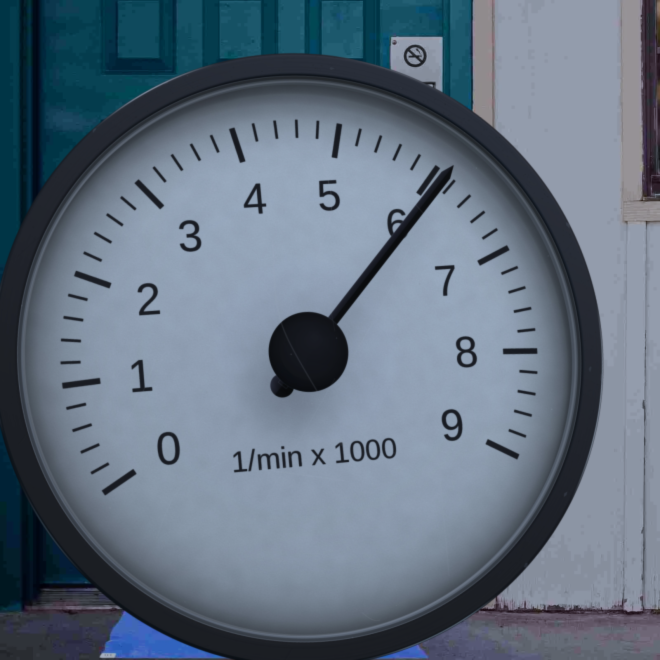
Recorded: 6100; rpm
